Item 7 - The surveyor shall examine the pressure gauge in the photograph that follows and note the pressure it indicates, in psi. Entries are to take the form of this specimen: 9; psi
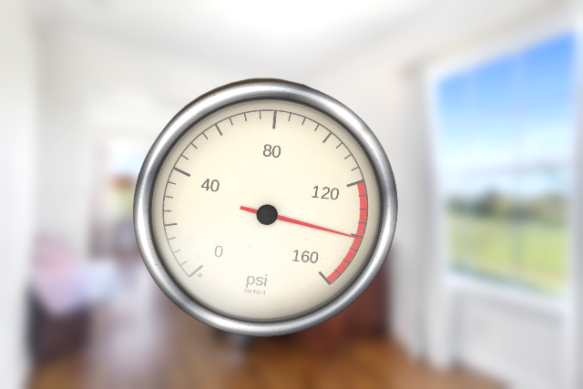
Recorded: 140; psi
